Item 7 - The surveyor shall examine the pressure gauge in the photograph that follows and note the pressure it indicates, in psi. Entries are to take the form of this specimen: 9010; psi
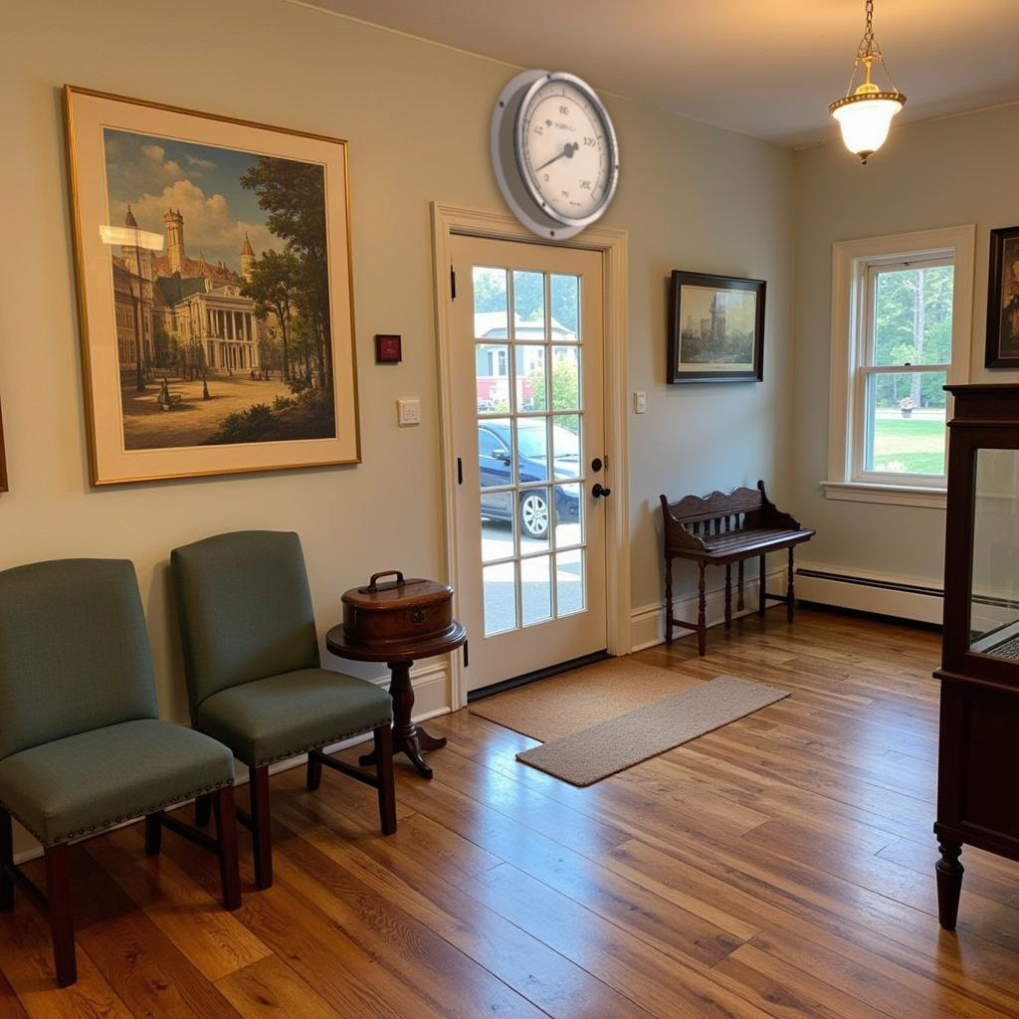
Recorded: 10; psi
